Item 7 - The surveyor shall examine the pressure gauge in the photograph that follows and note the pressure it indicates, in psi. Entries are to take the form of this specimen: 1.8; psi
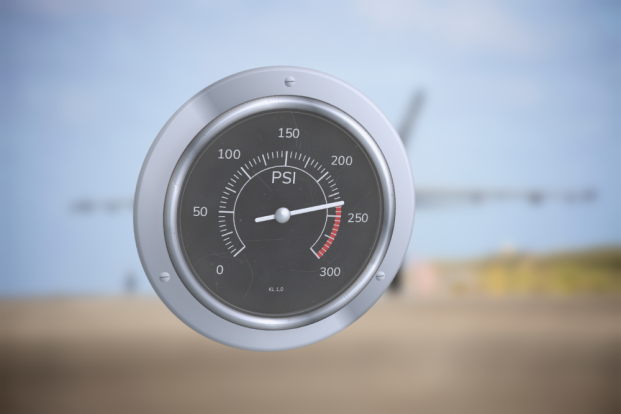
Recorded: 235; psi
